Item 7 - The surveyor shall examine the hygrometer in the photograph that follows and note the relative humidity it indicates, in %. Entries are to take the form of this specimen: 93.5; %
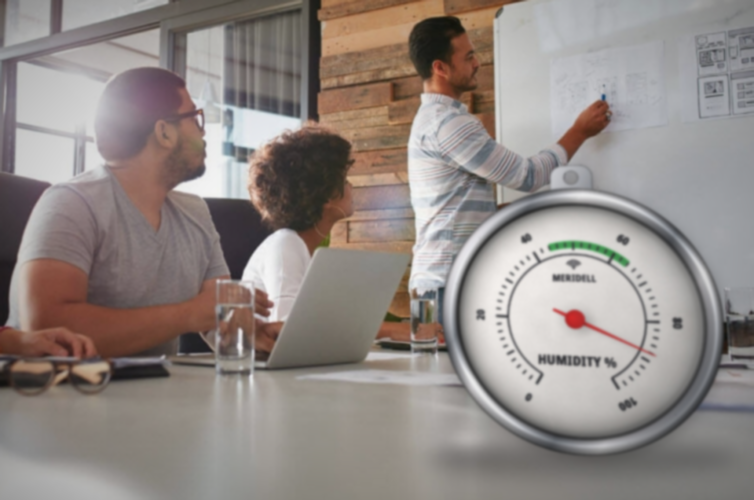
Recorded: 88; %
